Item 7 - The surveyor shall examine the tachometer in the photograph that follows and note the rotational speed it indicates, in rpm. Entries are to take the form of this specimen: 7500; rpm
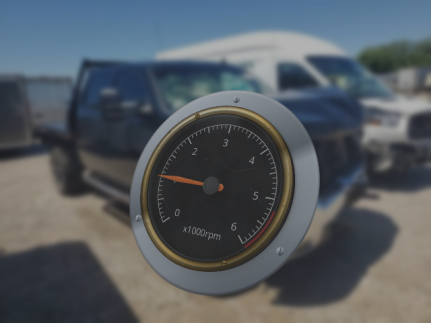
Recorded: 1000; rpm
